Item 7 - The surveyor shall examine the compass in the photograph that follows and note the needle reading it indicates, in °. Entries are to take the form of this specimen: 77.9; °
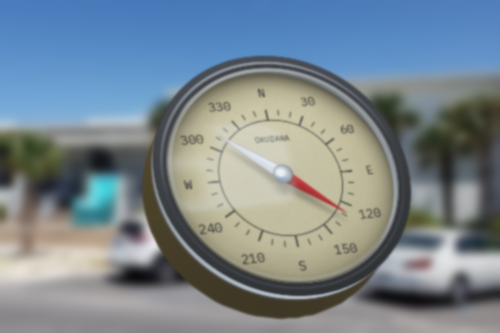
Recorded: 130; °
